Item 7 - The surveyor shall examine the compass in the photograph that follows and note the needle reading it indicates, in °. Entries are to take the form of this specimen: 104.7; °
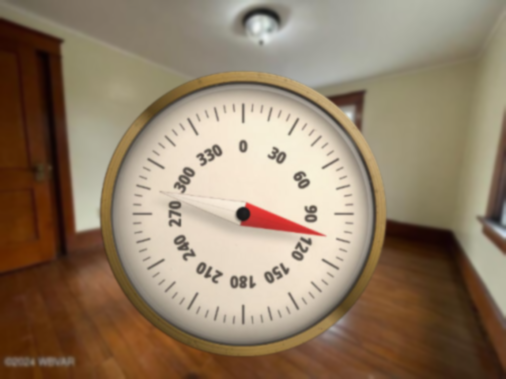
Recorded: 105; °
